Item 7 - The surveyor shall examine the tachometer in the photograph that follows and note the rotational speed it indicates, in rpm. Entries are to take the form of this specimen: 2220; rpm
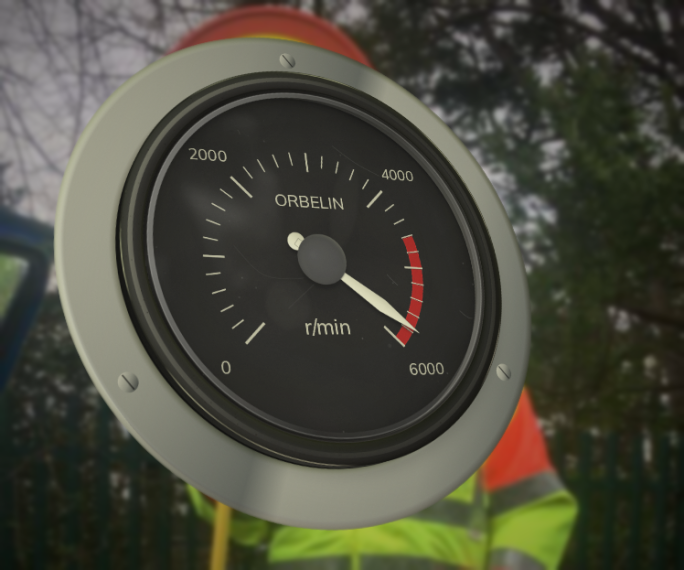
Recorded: 5800; rpm
